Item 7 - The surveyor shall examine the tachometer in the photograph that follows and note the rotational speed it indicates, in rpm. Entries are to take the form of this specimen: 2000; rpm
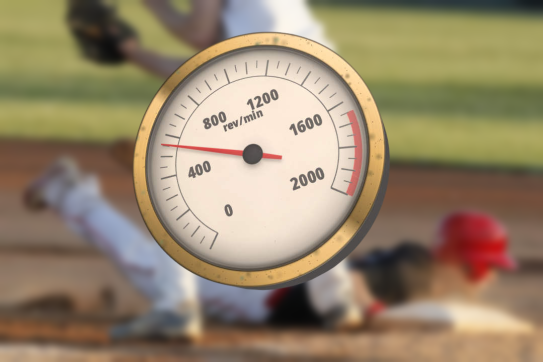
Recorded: 550; rpm
